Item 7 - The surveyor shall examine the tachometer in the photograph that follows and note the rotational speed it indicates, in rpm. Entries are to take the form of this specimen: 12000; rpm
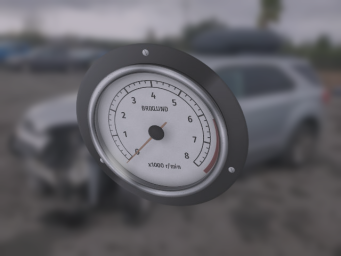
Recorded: 0; rpm
